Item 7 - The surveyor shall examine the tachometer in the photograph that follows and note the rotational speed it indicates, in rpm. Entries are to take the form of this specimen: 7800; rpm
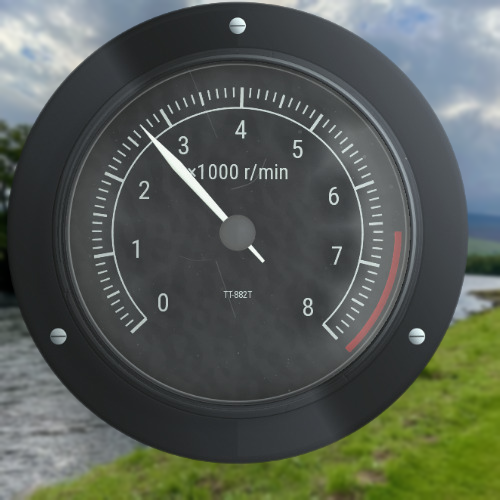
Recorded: 2700; rpm
